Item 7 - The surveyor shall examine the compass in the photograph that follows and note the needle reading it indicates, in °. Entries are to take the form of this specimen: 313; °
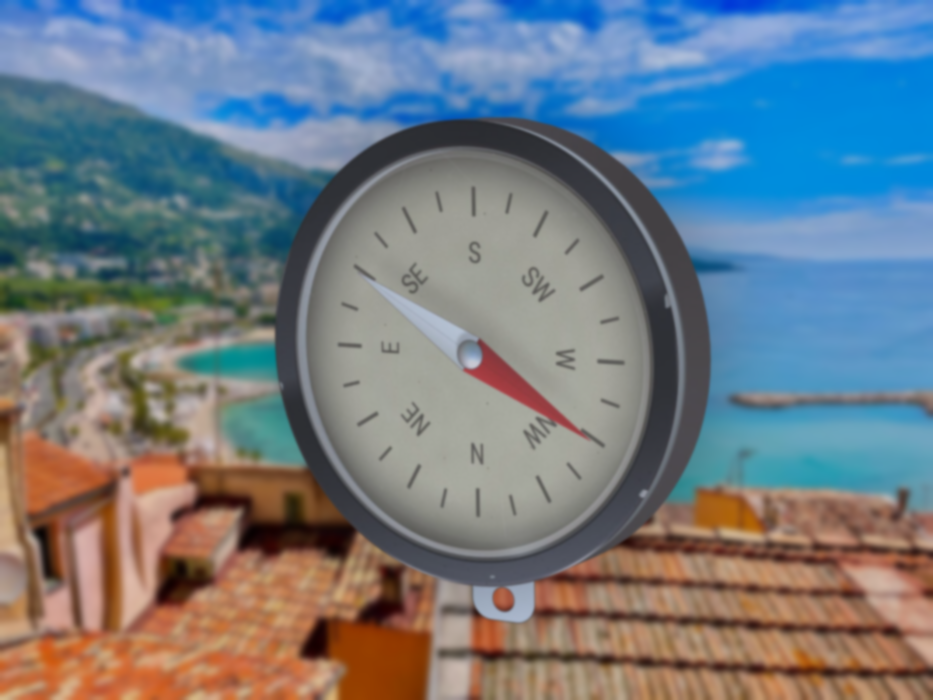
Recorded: 300; °
